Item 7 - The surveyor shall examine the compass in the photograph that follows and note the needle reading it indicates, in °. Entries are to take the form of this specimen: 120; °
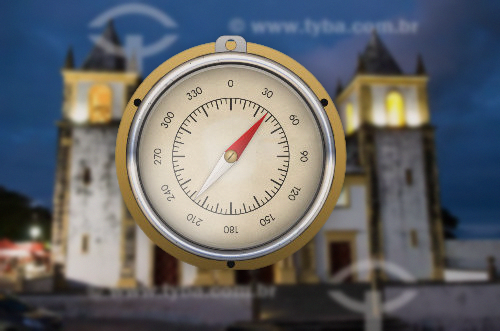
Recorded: 40; °
